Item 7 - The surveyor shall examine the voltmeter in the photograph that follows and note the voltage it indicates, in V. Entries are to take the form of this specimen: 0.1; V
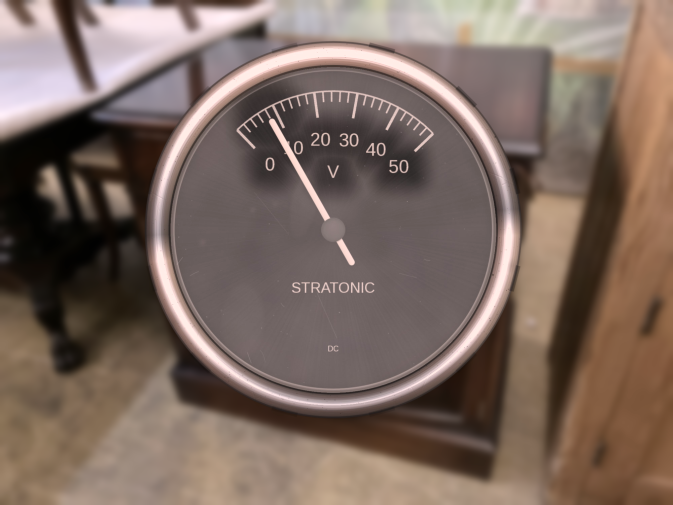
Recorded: 8; V
